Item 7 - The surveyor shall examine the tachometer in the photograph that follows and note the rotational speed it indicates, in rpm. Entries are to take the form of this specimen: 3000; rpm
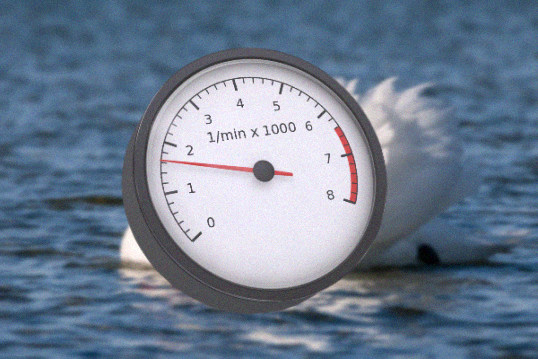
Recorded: 1600; rpm
